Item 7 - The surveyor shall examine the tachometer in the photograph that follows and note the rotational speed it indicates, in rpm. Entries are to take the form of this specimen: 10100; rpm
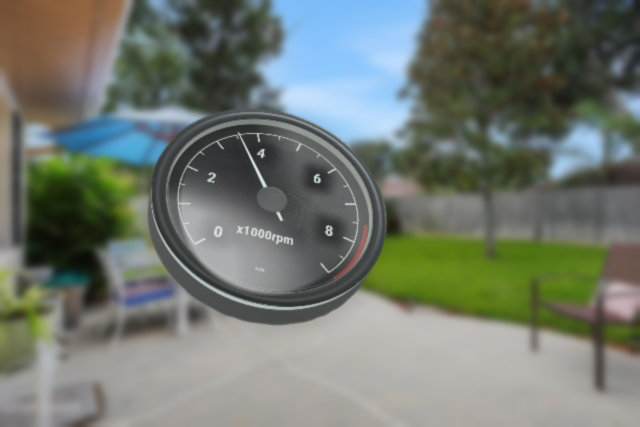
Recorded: 3500; rpm
